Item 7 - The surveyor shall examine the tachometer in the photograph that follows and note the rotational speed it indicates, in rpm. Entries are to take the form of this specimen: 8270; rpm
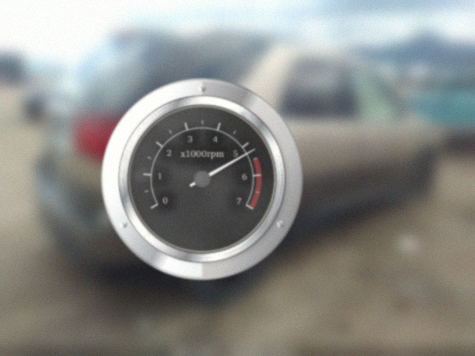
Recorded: 5250; rpm
